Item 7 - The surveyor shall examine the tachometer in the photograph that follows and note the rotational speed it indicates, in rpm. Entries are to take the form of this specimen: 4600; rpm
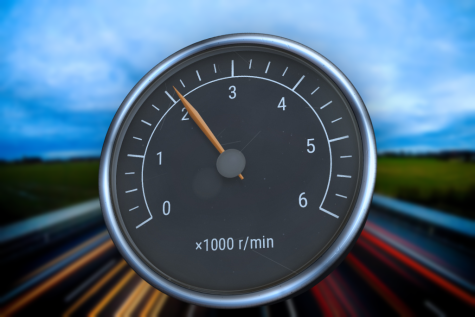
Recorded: 2125; rpm
